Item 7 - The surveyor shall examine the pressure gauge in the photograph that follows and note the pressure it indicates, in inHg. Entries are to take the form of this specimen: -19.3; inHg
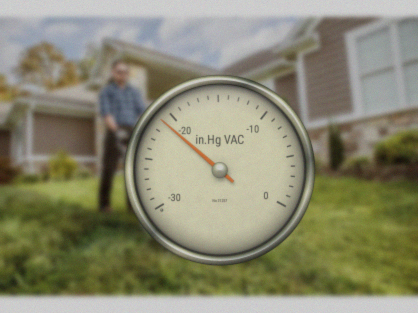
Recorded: -21; inHg
